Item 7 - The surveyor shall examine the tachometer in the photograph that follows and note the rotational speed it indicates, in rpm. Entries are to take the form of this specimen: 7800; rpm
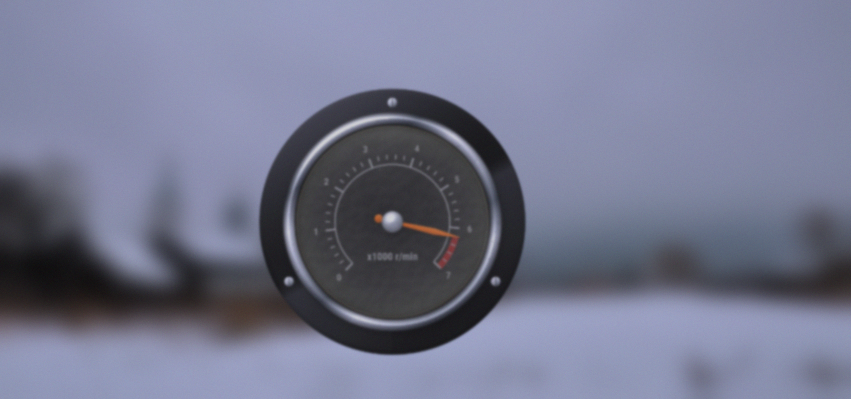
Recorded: 6200; rpm
